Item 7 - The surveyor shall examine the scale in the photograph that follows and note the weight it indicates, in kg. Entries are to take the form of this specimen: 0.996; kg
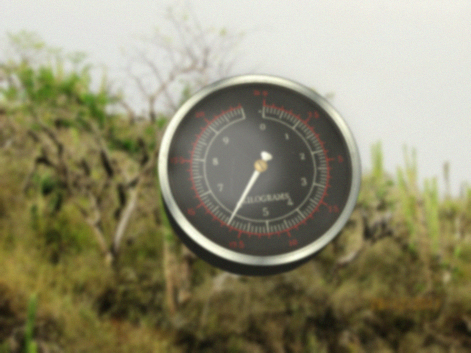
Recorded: 6; kg
